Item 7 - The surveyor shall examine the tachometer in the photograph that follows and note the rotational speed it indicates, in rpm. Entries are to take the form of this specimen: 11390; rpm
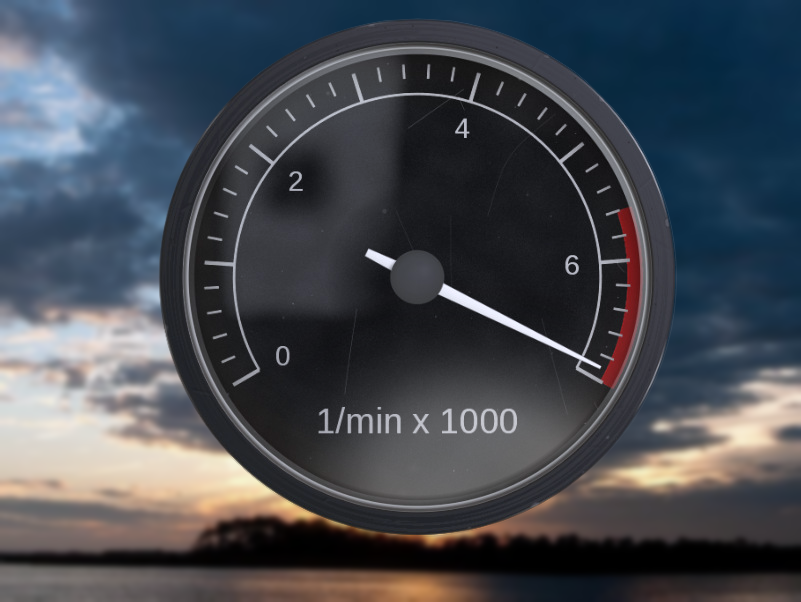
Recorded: 6900; rpm
